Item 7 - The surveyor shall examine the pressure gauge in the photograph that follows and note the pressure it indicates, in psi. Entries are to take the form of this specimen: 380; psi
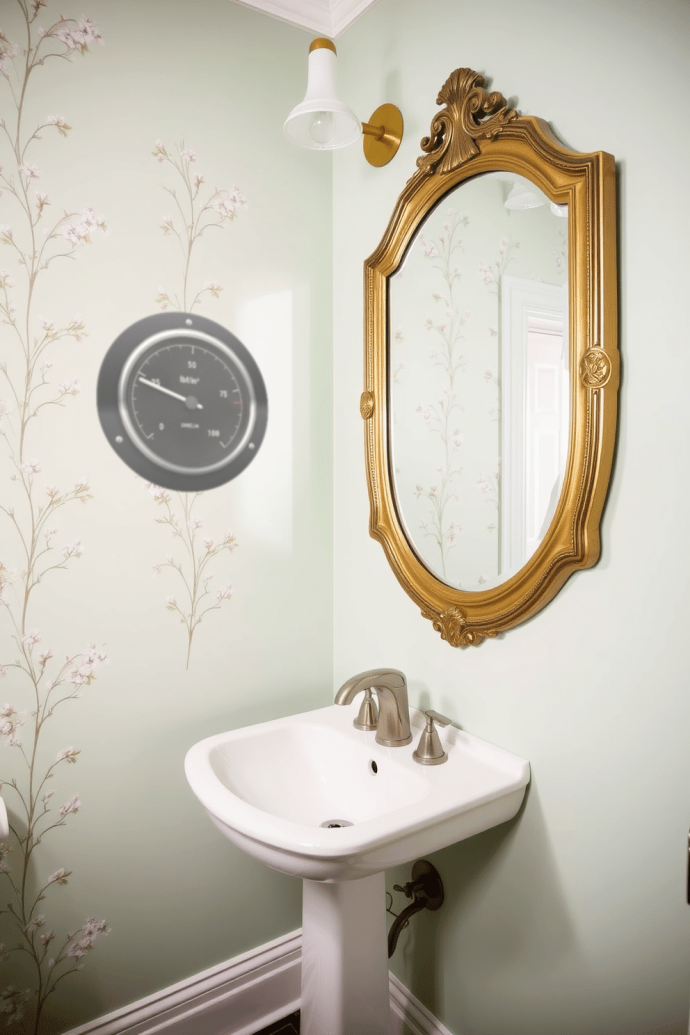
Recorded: 22.5; psi
